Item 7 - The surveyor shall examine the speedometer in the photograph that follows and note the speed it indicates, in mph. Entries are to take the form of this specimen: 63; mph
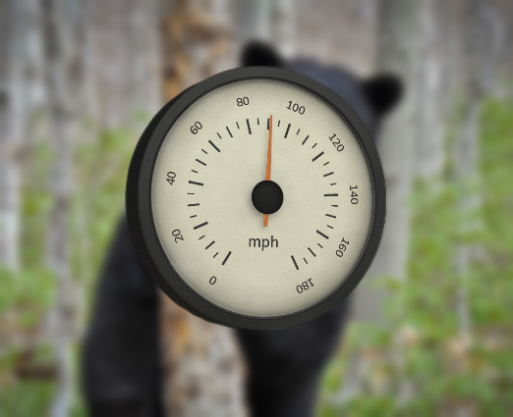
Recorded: 90; mph
